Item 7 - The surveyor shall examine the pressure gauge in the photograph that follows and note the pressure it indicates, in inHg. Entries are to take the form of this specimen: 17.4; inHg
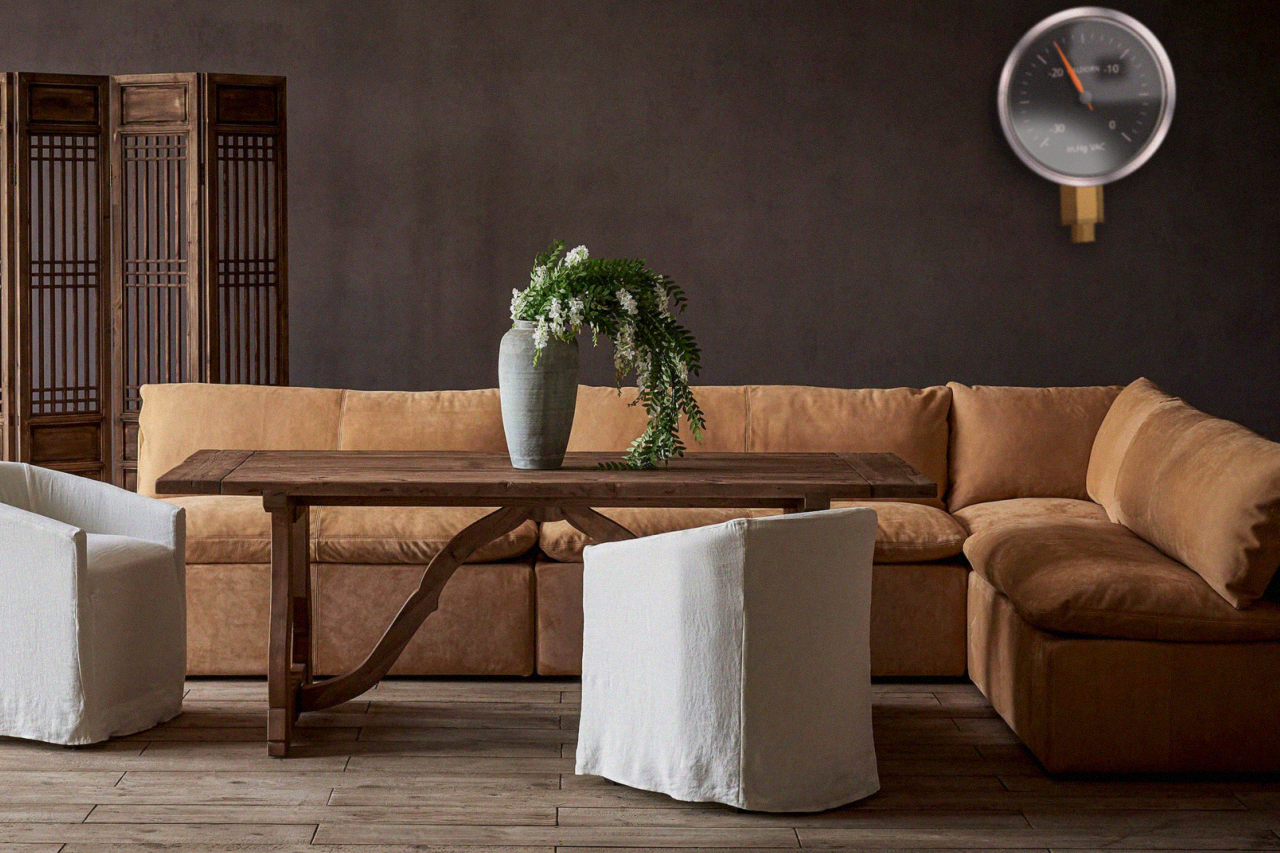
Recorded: -18; inHg
